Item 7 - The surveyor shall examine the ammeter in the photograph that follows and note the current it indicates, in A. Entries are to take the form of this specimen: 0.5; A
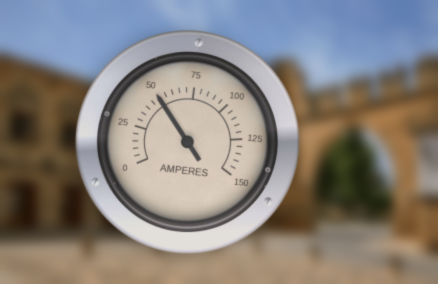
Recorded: 50; A
